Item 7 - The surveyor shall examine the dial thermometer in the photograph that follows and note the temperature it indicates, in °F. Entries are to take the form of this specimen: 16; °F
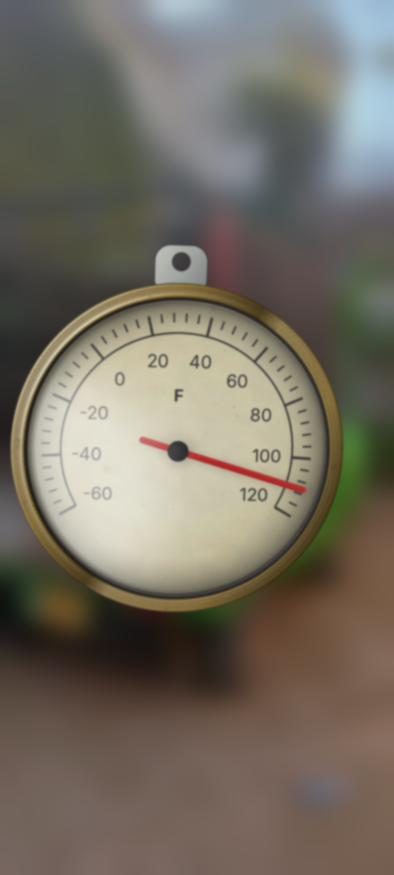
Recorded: 110; °F
